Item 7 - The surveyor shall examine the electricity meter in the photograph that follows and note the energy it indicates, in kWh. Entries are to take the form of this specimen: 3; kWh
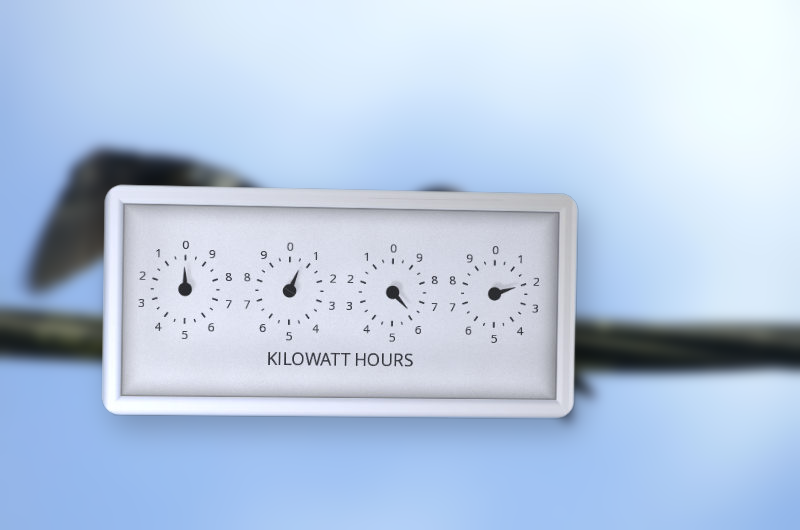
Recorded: 62; kWh
